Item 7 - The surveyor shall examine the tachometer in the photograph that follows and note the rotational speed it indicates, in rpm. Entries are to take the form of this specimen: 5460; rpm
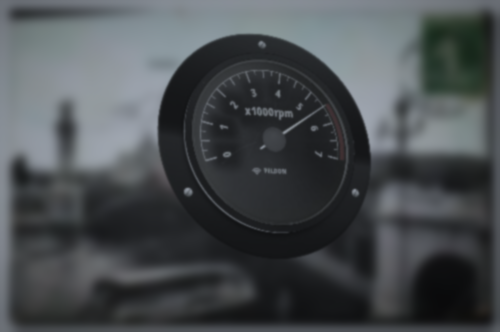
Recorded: 5500; rpm
